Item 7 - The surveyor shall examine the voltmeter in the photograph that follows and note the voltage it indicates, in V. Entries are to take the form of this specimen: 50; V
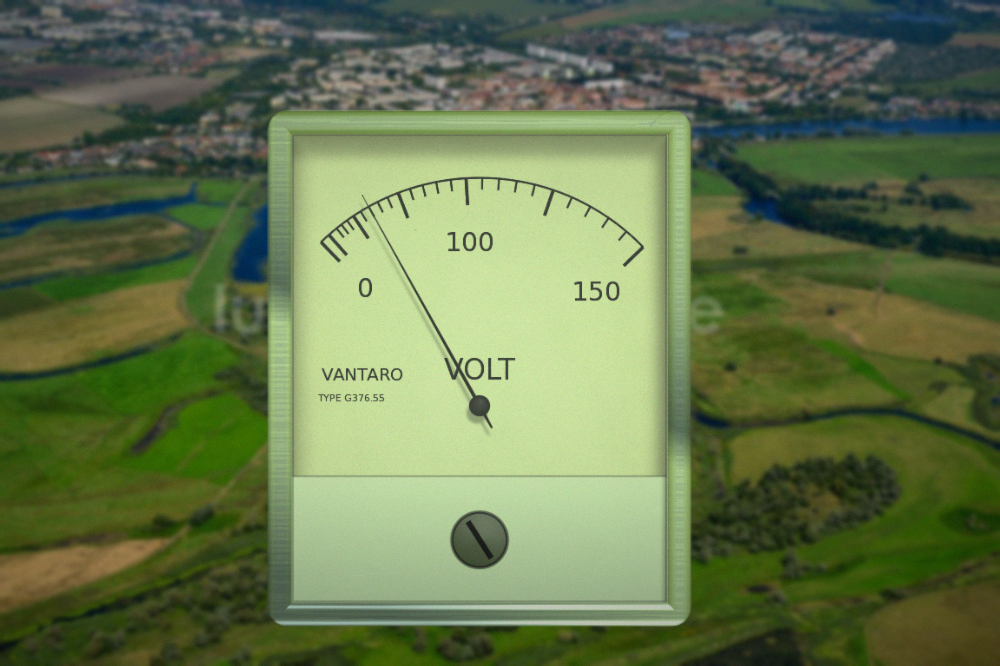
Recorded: 60; V
